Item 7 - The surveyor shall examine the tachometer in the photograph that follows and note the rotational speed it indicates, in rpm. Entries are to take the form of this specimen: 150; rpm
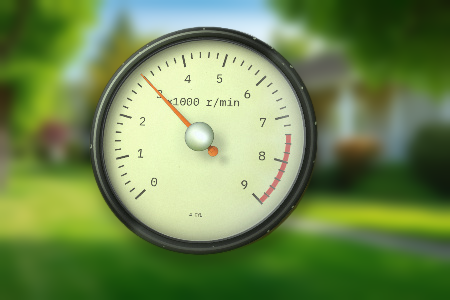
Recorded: 3000; rpm
